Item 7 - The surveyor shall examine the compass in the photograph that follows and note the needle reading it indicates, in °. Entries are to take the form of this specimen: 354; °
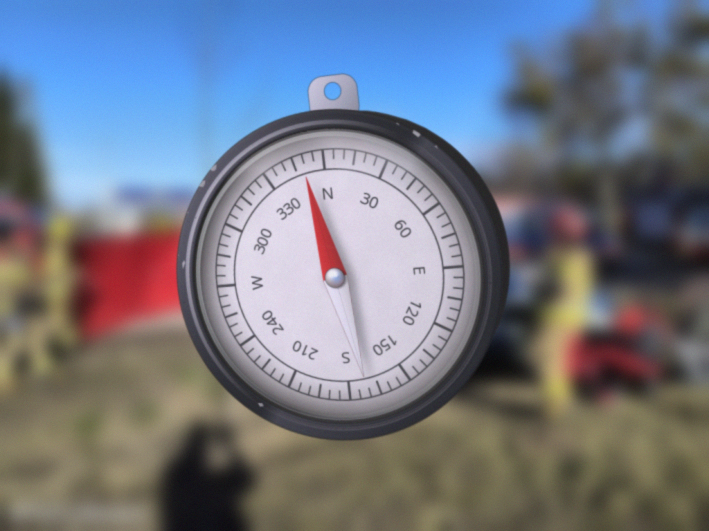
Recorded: 350; °
